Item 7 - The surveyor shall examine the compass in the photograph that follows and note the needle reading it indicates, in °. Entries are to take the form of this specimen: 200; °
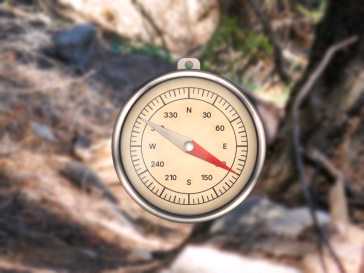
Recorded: 120; °
